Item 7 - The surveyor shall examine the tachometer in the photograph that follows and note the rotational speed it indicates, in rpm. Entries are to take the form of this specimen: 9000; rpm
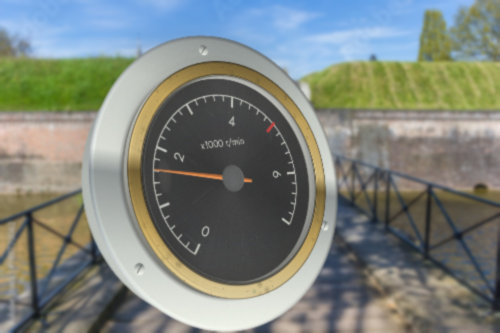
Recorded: 1600; rpm
